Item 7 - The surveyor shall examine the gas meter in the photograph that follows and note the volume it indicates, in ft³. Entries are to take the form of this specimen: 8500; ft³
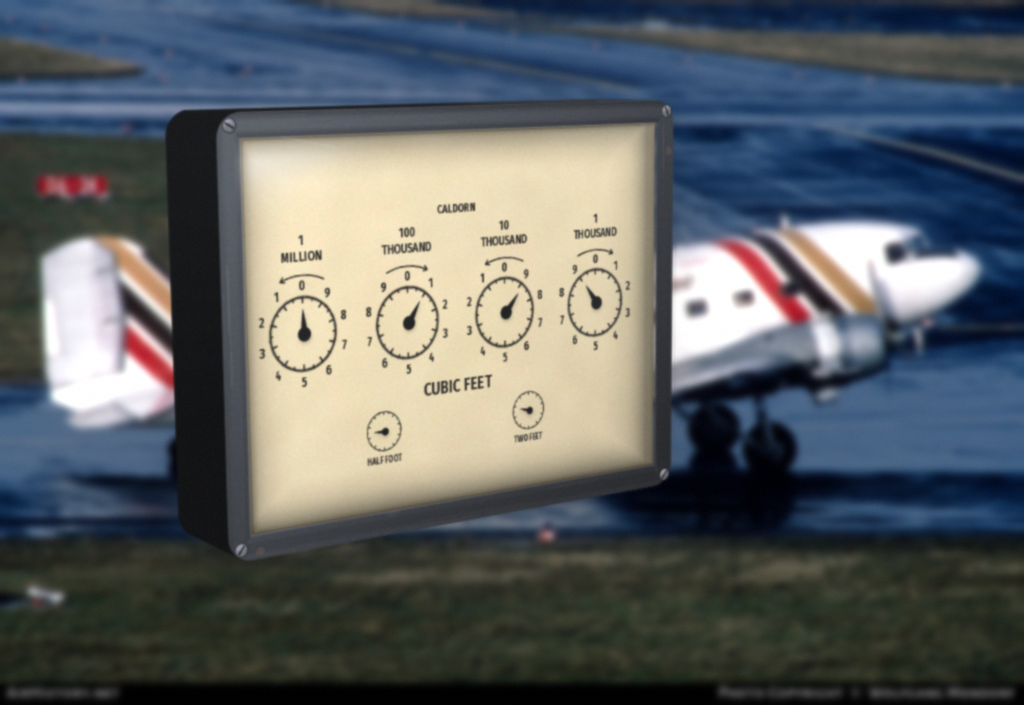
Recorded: 8900; ft³
